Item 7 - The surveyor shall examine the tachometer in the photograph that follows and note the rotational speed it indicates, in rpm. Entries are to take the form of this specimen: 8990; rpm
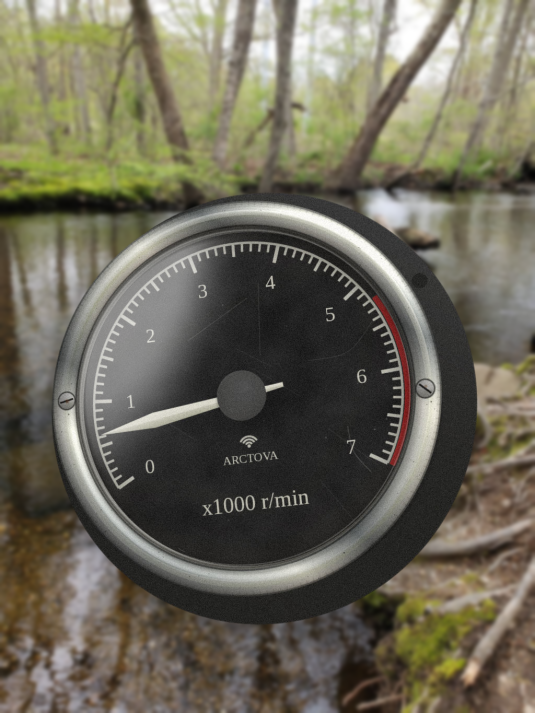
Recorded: 600; rpm
